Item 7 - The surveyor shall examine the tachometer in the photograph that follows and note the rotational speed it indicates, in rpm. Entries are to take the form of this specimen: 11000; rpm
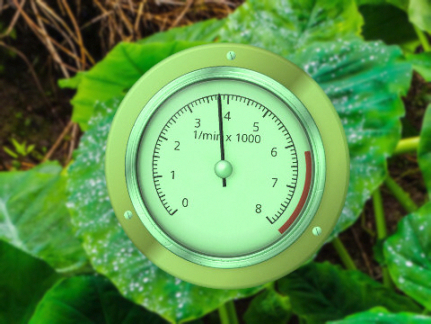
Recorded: 3800; rpm
